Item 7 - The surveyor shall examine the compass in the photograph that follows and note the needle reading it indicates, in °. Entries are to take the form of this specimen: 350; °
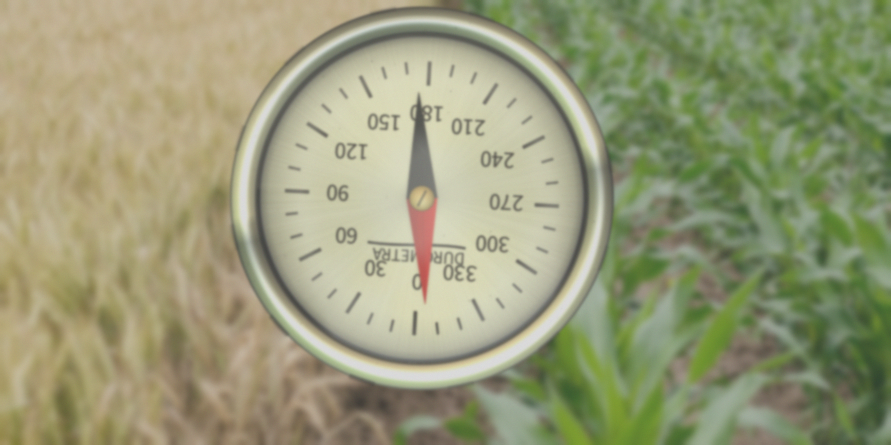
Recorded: 355; °
